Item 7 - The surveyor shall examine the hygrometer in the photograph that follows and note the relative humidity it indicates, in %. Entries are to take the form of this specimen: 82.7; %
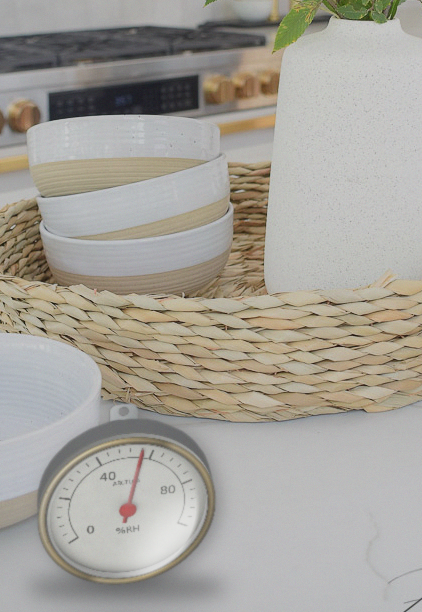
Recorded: 56; %
